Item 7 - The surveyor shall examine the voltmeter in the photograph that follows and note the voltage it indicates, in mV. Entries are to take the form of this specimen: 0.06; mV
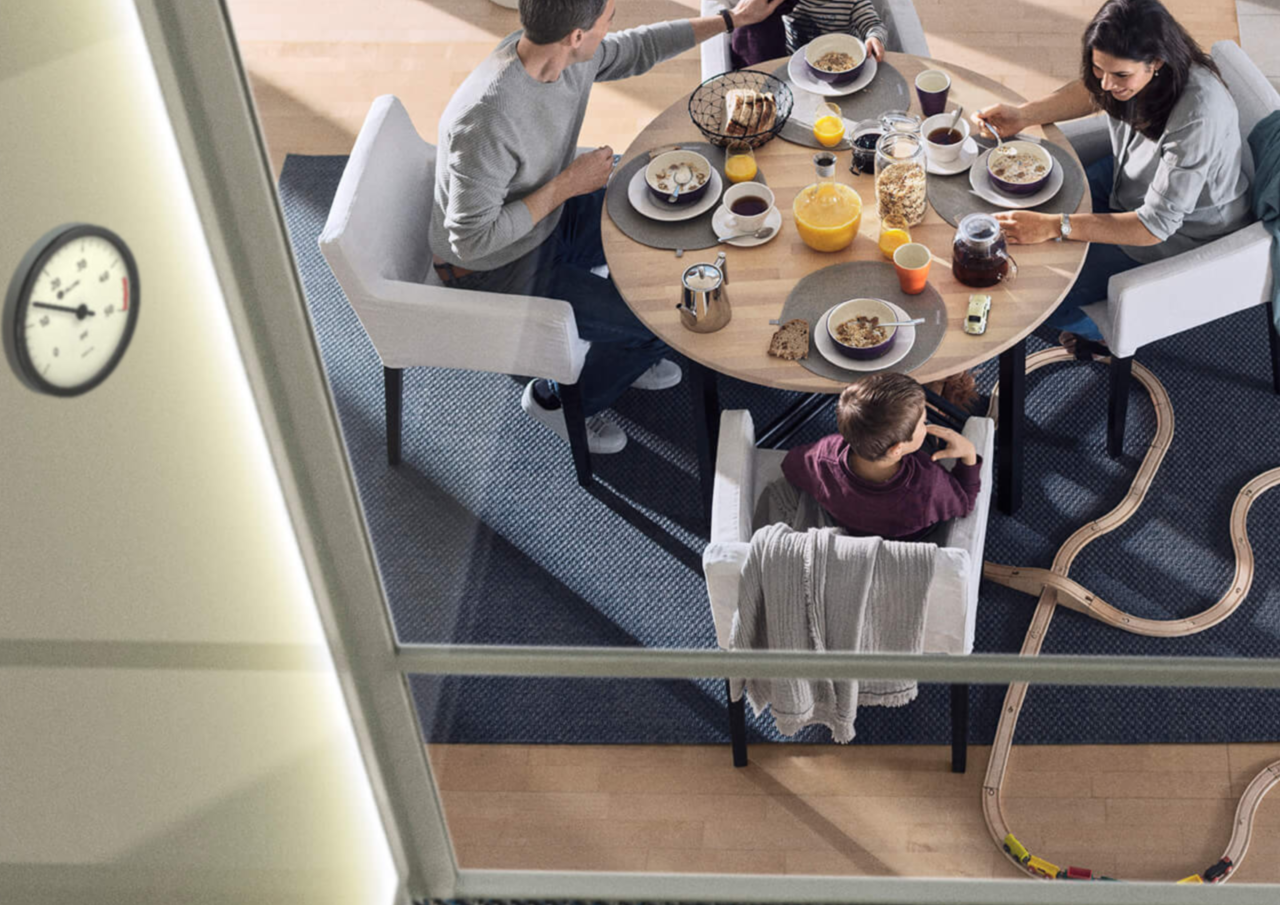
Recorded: 14; mV
